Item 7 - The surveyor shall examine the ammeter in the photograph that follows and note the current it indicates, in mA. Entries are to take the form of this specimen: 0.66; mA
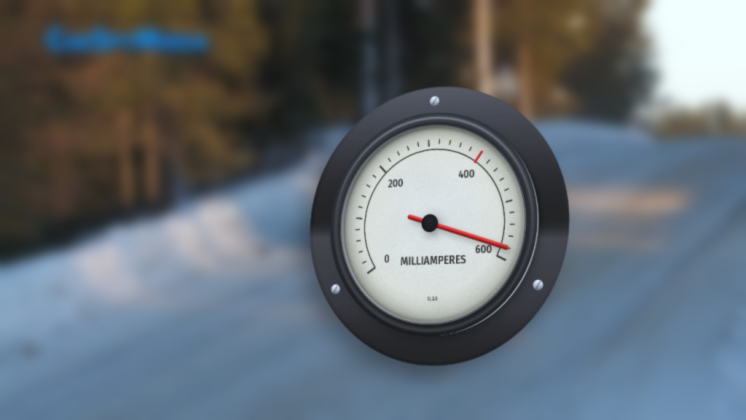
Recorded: 580; mA
